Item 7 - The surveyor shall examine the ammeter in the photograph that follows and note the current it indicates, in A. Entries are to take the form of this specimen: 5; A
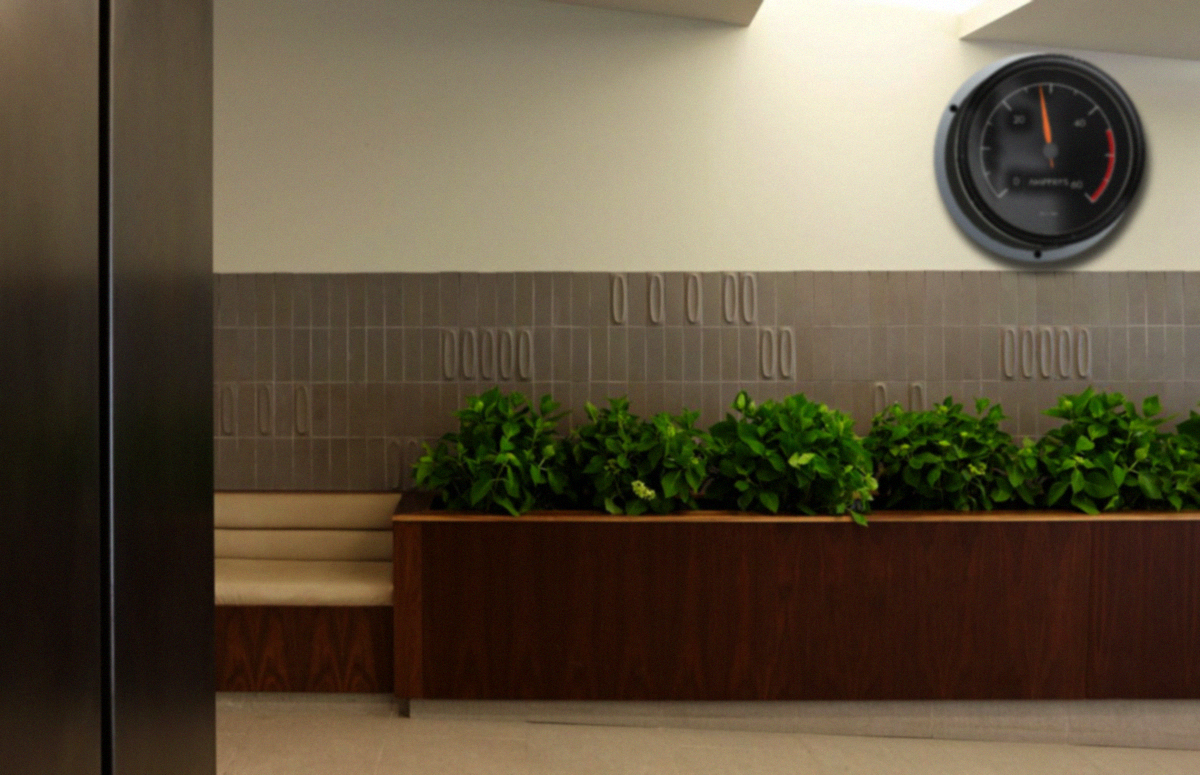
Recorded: 27.5; A
